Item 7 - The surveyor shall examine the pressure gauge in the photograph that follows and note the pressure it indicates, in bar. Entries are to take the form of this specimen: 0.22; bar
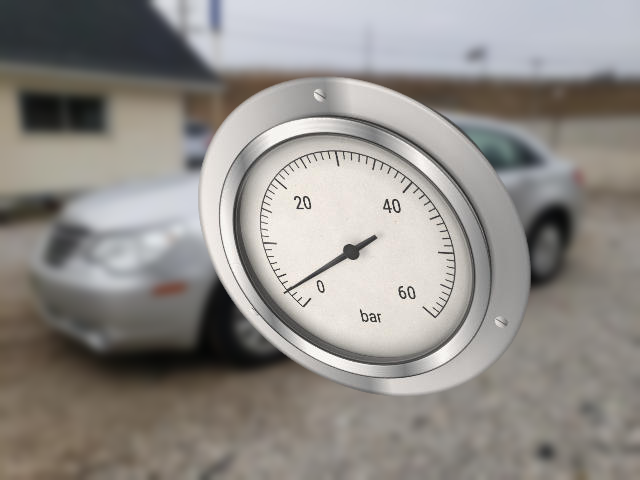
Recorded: 3; bar
